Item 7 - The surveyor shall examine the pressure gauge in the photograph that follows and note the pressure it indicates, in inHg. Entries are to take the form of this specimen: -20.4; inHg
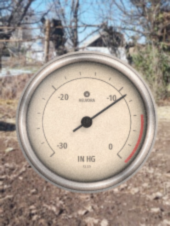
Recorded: -9; inHg
